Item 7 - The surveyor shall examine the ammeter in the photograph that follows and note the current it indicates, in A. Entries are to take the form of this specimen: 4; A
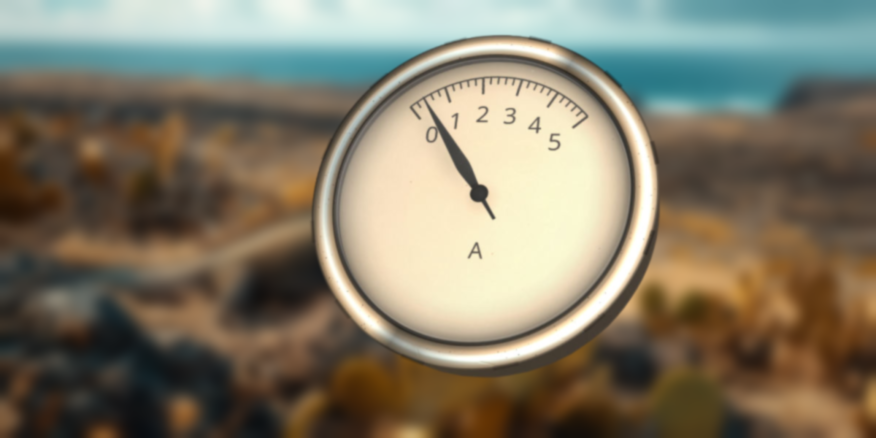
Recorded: 0.4; A
